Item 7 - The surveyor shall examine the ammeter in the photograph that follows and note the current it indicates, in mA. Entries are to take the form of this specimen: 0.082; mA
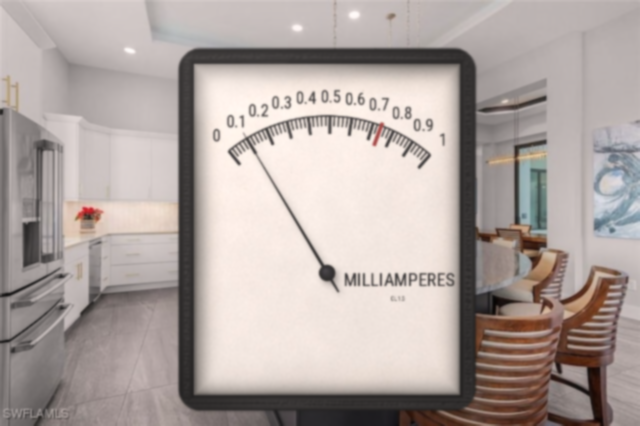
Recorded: 0.1; mA
